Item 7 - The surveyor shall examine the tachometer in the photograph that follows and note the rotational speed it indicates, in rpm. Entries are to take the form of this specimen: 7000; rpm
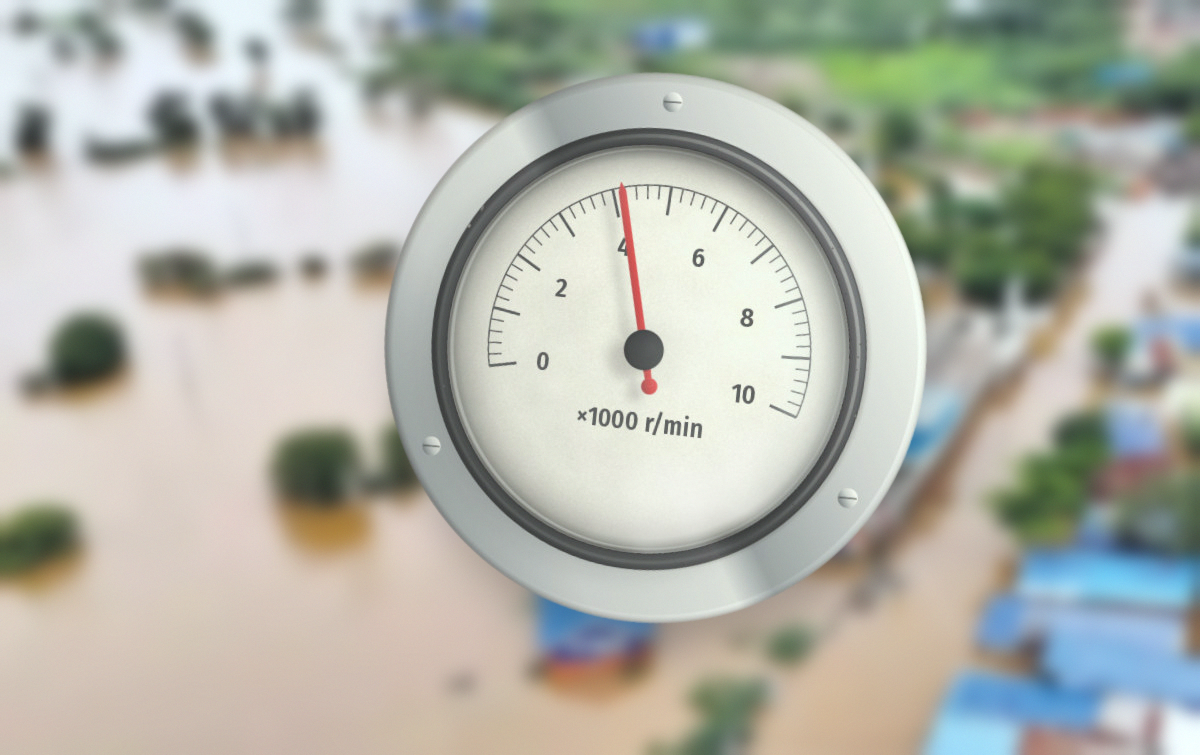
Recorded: 4200; rpm
